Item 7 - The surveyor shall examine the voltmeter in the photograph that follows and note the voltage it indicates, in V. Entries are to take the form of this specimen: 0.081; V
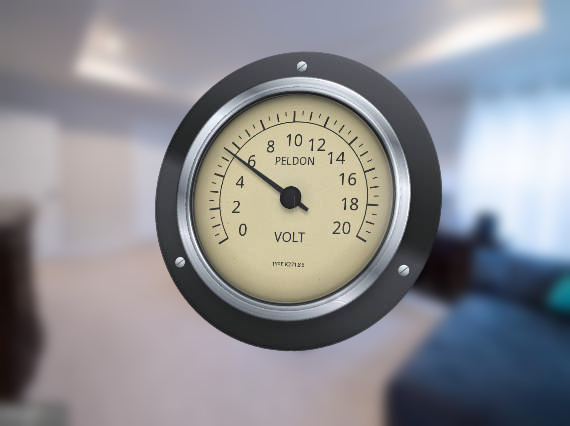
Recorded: 5.5; V
